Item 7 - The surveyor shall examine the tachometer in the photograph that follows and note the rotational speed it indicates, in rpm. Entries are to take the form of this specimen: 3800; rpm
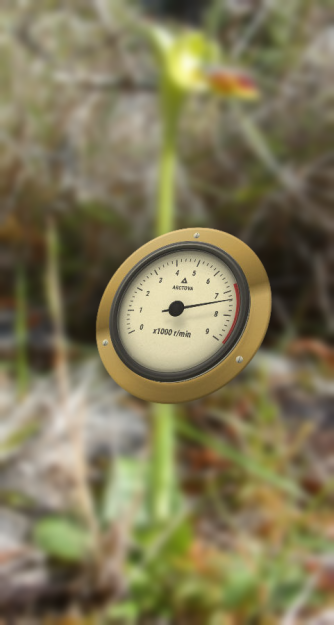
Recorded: 7400; rpm
